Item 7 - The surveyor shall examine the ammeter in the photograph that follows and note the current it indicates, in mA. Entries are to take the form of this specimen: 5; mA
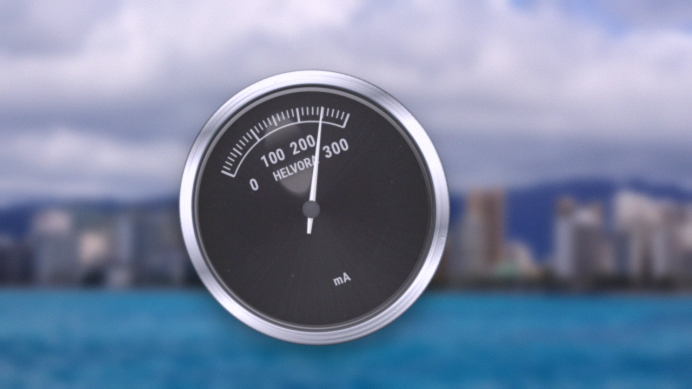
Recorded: 250; mA
